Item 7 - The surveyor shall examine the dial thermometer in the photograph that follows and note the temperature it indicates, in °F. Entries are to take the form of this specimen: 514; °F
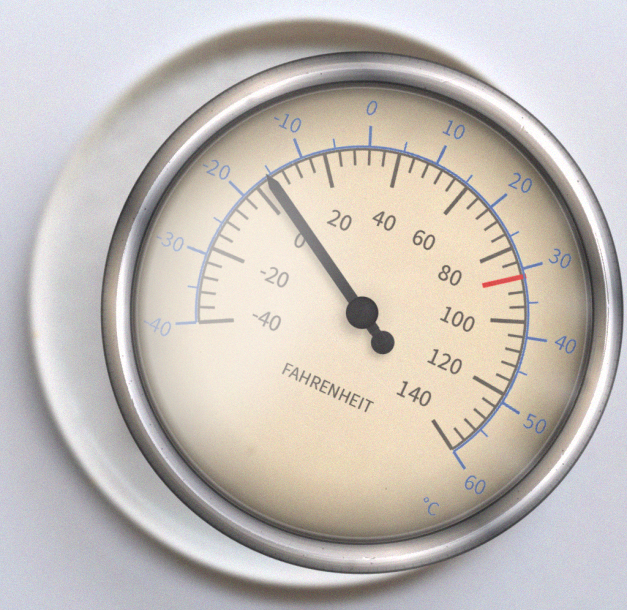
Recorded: 4; °F
